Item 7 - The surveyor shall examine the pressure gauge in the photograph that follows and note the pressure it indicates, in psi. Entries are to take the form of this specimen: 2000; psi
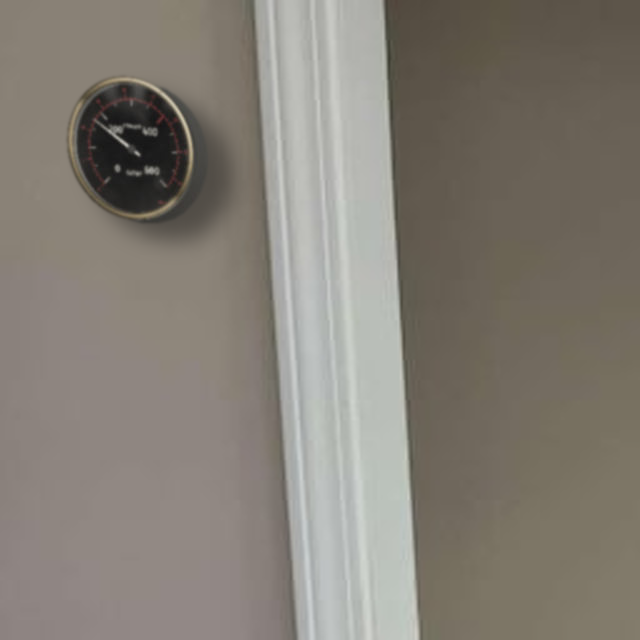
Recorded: 175; psi
